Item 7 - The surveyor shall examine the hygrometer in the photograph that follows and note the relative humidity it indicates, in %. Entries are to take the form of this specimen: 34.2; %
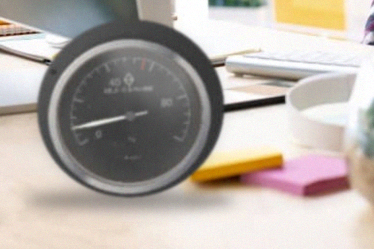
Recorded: 8; %
